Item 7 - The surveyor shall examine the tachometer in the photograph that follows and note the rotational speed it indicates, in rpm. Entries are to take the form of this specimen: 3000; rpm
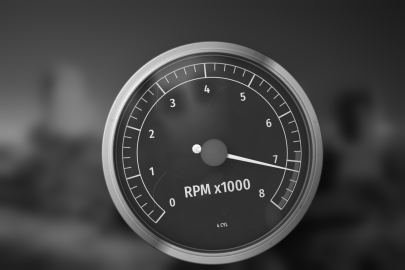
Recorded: 7200; rpm
